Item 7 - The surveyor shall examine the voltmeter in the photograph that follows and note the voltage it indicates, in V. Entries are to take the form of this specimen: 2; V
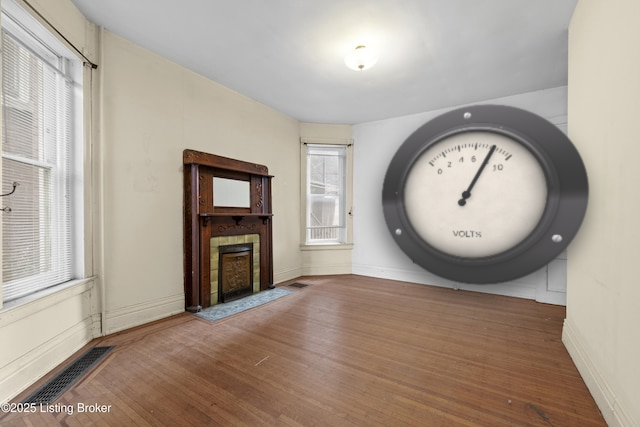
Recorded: 8; V
